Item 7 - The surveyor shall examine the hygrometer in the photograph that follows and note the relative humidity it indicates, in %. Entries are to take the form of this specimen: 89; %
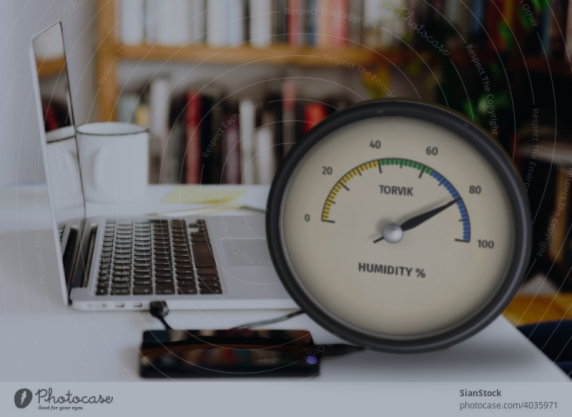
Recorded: 80; %
